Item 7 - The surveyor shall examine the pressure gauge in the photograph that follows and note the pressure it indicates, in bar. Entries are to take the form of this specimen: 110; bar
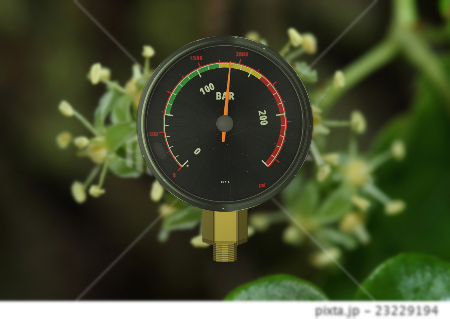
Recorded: 130; bar
